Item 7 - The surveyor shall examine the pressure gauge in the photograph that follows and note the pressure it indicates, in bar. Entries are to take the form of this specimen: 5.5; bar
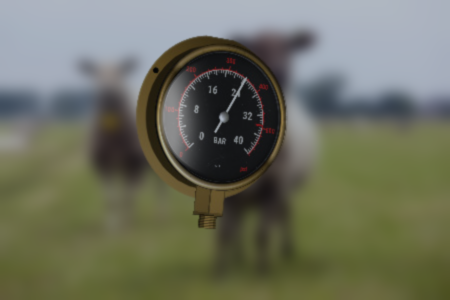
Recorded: 24; bar
